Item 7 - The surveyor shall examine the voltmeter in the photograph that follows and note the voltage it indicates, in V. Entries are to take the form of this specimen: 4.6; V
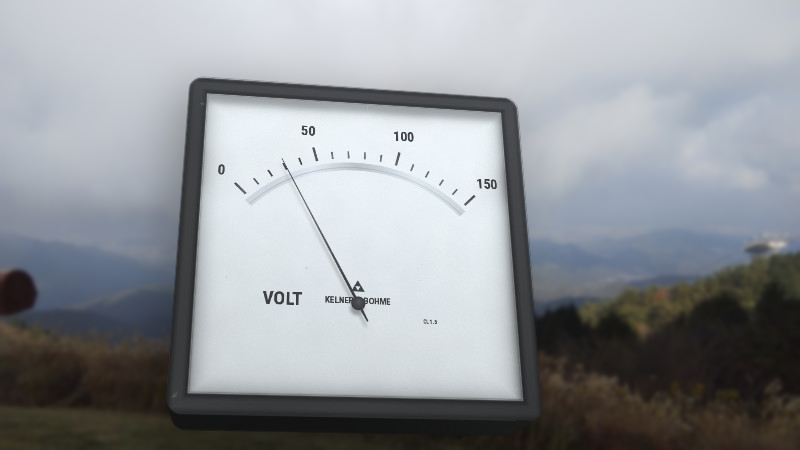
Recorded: 30; V
